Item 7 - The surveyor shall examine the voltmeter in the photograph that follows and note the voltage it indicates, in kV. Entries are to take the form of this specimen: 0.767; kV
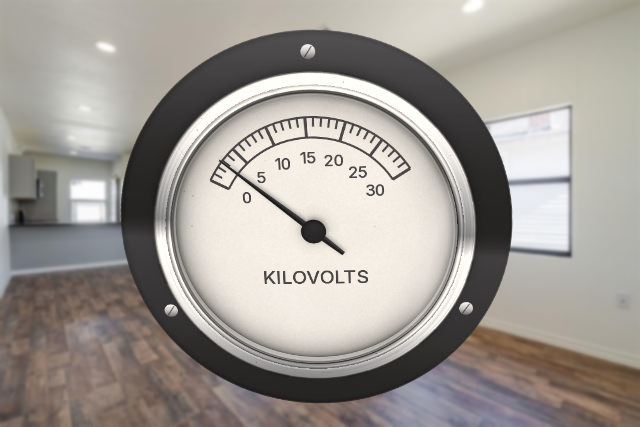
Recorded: 3; kV
